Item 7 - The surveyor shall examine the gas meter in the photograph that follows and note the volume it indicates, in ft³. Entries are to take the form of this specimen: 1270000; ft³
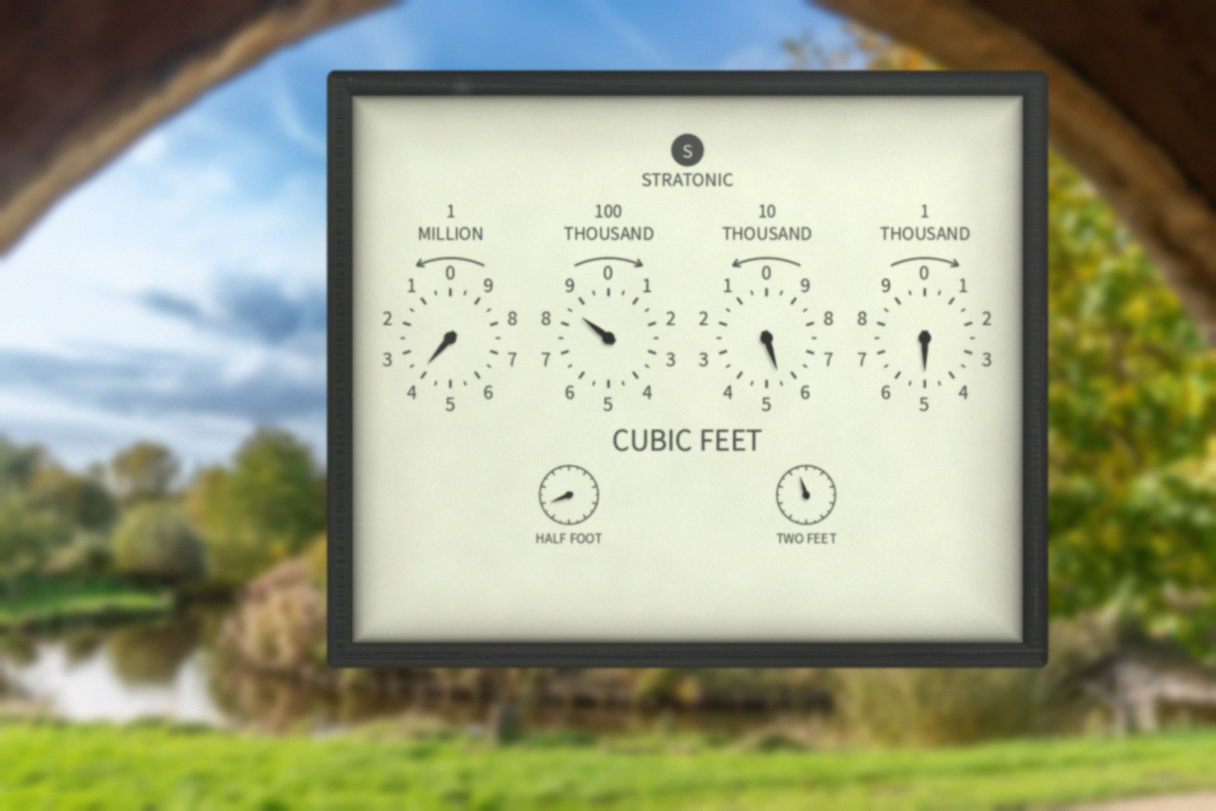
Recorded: 385500; ft³
